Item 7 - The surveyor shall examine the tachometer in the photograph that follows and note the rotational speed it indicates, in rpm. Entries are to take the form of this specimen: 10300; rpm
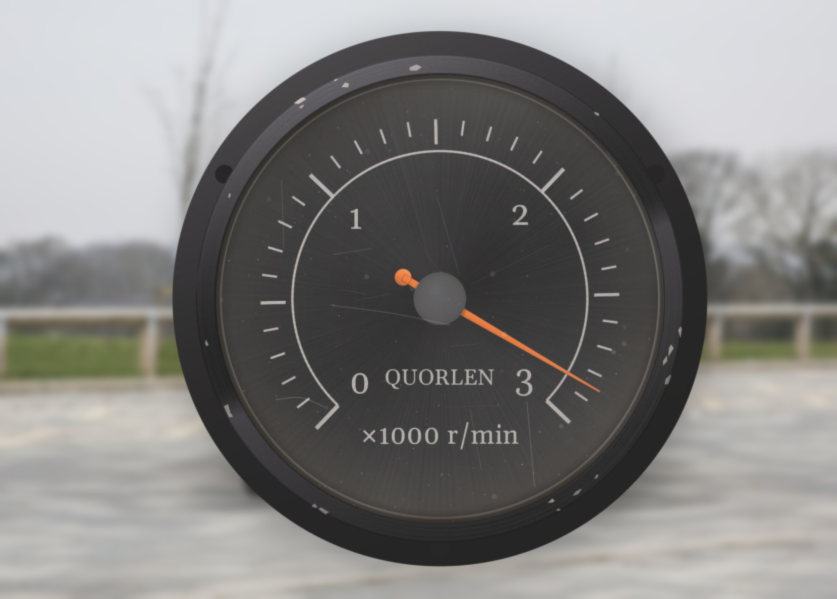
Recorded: 2850; rpm
